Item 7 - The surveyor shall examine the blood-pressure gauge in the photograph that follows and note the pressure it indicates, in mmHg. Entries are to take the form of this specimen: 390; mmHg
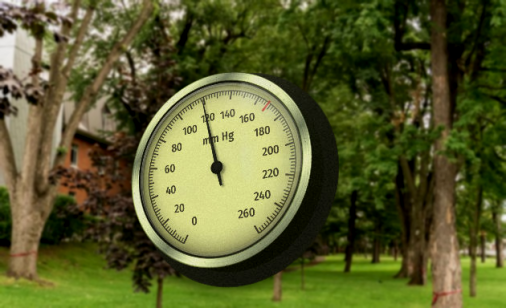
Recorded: 120; mmHg
